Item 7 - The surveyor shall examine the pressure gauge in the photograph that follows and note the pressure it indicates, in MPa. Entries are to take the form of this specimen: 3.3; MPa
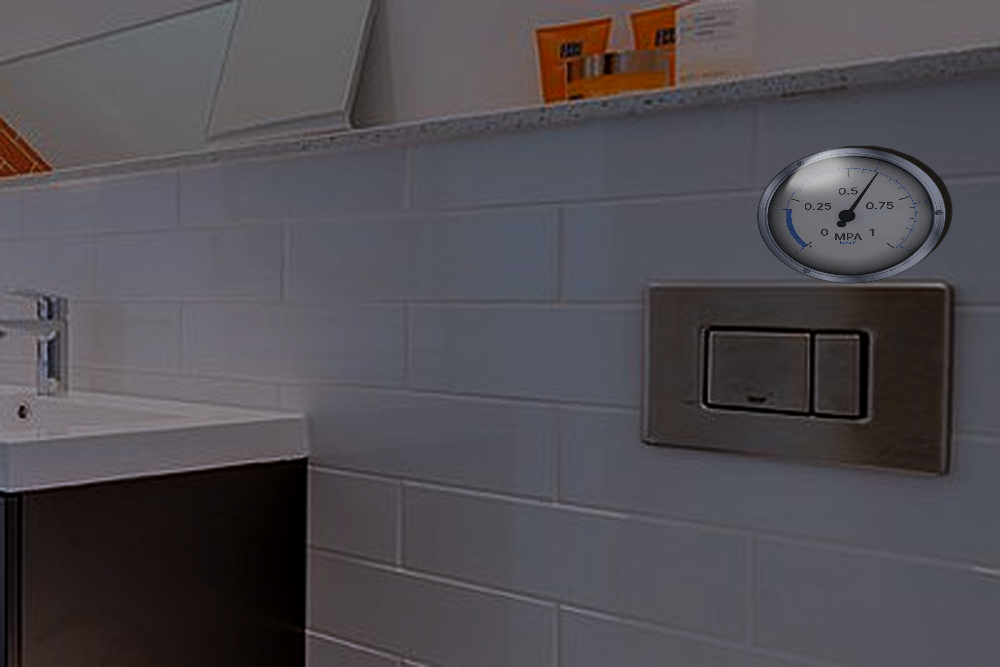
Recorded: 0.6; MPa
